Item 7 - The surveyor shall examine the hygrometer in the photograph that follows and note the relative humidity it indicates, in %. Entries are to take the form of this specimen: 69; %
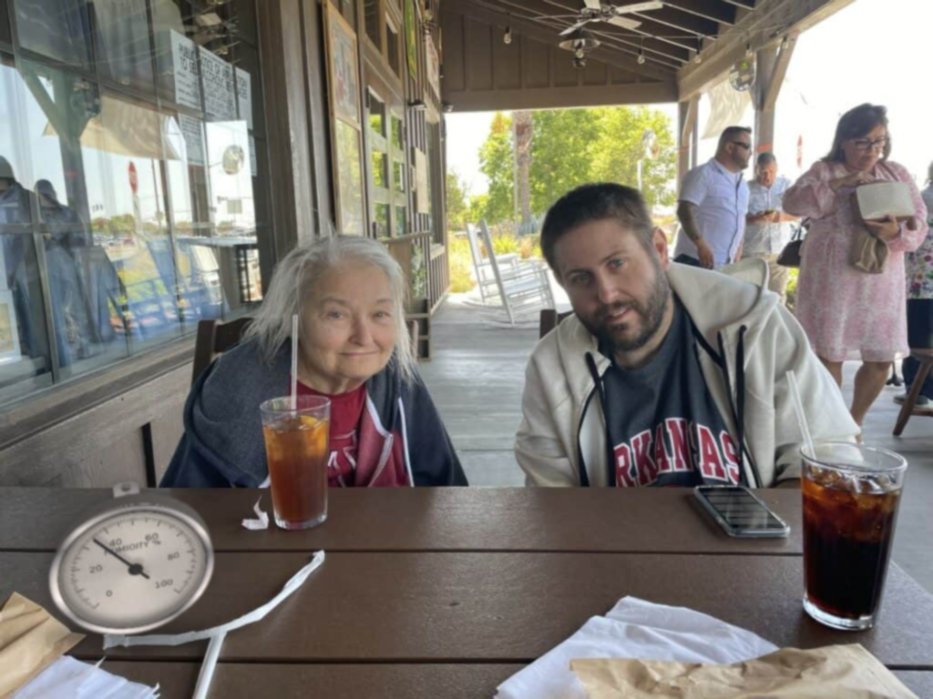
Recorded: 35; %
